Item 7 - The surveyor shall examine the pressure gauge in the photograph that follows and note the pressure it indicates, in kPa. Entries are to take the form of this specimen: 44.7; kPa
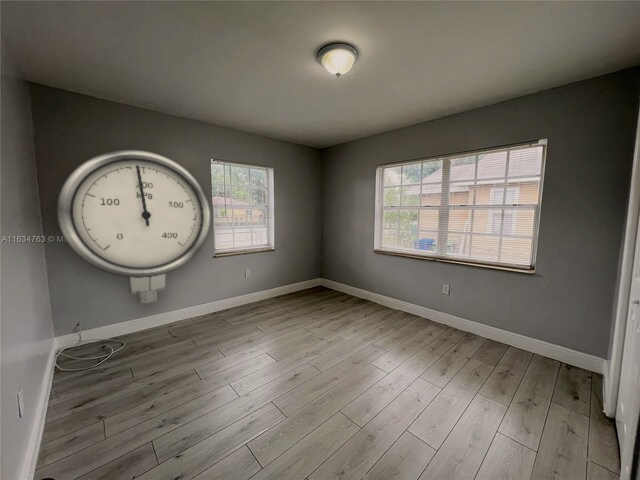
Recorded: 190; kPa
